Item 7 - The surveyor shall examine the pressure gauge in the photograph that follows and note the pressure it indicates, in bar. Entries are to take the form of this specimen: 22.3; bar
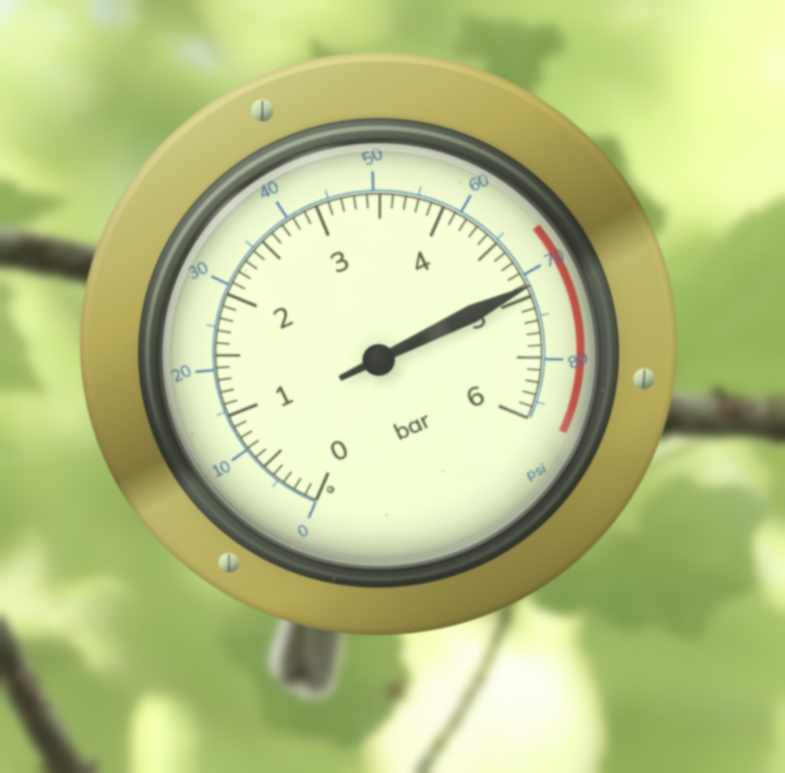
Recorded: 4.9; bar
